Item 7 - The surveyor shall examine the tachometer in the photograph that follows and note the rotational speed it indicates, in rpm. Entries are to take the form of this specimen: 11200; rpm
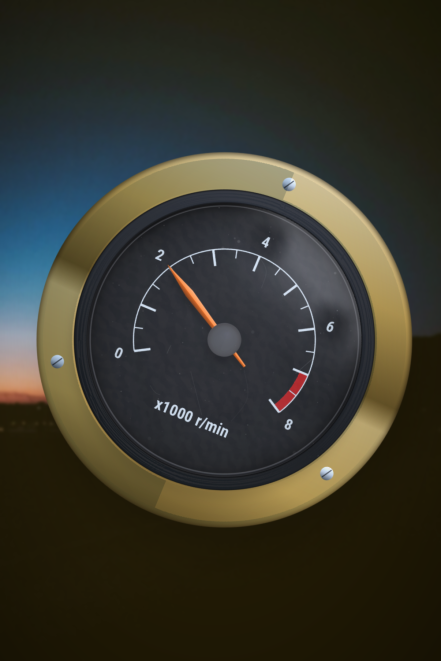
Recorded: 2000; rpm
